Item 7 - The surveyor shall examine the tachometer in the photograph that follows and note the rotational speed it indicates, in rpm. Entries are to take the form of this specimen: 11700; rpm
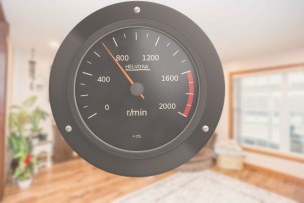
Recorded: 700; rpm
